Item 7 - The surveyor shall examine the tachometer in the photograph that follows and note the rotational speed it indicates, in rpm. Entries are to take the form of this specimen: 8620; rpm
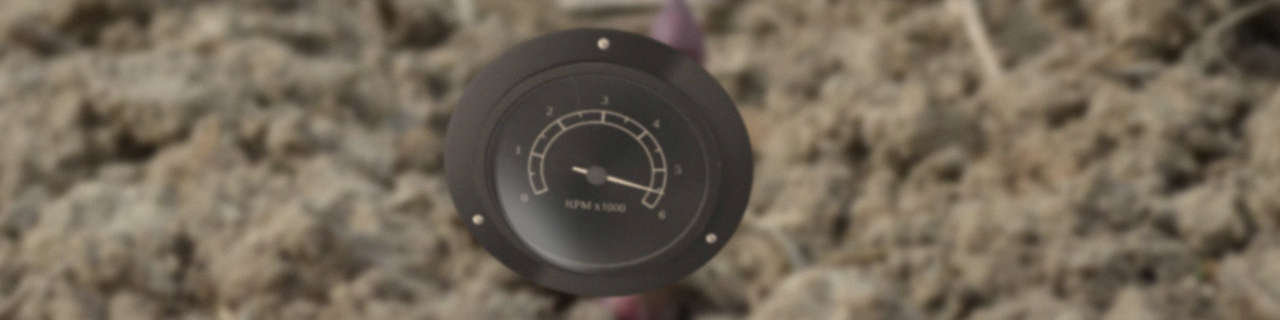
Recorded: 5500; rpm
